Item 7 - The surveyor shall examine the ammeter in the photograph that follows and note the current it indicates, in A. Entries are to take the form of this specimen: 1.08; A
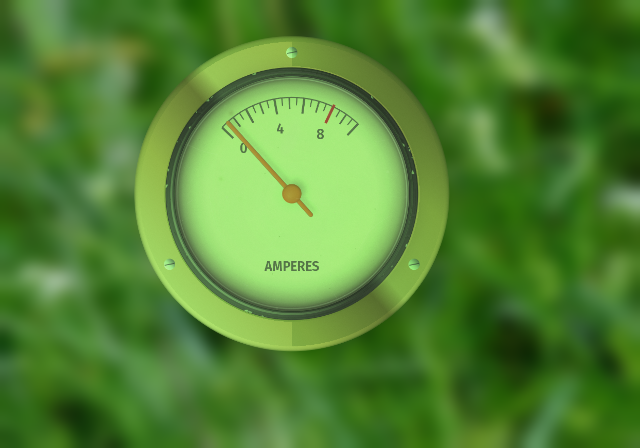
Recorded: 0.5; A
